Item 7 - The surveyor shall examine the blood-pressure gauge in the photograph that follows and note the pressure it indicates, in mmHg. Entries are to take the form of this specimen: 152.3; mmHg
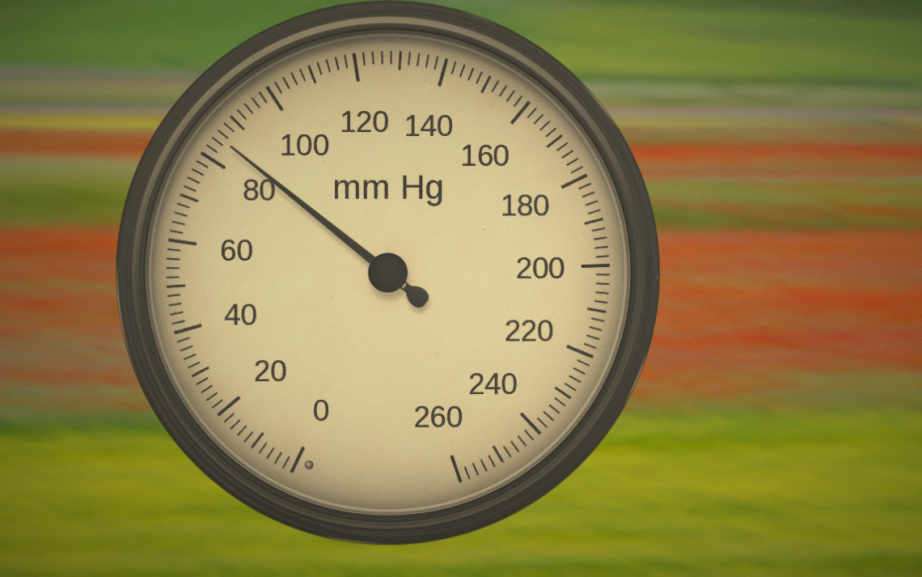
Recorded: 85; mmHg
